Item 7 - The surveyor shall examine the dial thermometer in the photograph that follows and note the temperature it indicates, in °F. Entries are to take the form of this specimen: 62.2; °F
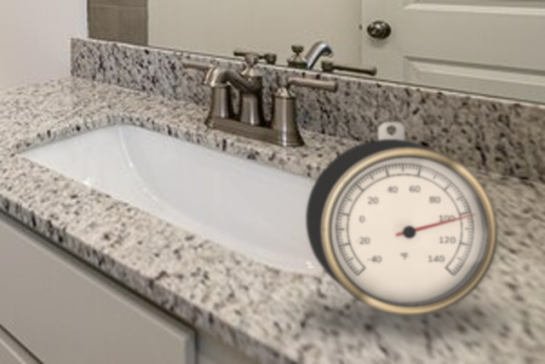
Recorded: 100; °F
